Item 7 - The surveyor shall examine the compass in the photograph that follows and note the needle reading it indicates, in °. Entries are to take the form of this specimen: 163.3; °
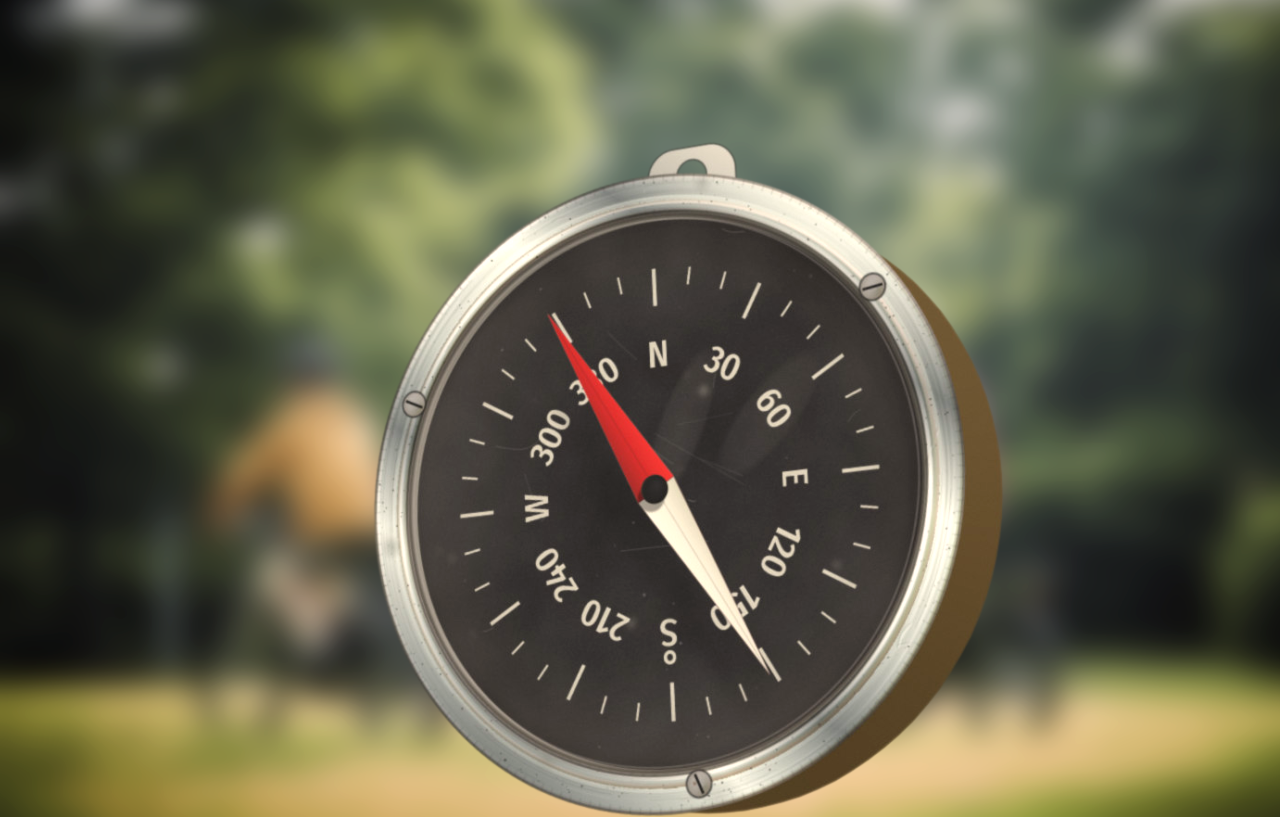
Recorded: 330; °
